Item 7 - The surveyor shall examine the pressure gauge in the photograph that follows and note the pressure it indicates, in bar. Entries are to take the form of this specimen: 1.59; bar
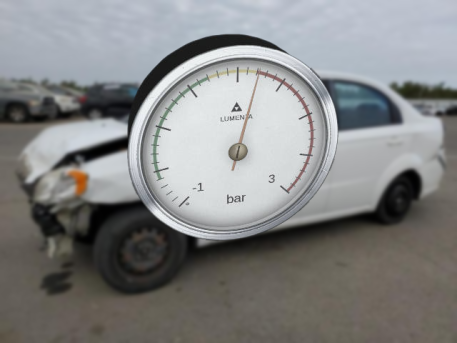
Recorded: 1.2; bar
